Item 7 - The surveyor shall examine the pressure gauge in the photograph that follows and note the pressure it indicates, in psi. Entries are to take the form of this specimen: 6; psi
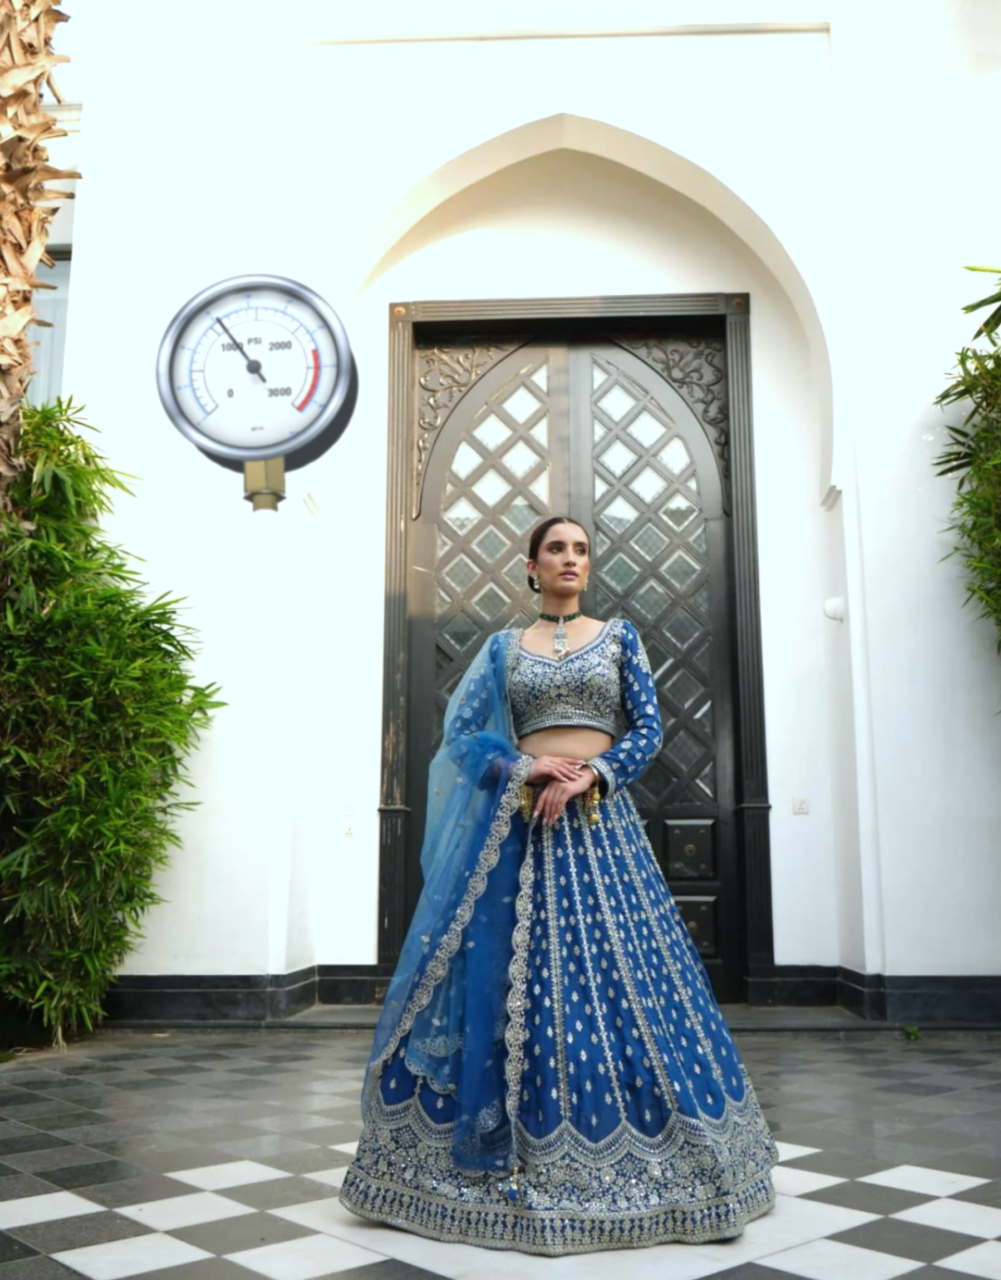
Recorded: 1100; psi
